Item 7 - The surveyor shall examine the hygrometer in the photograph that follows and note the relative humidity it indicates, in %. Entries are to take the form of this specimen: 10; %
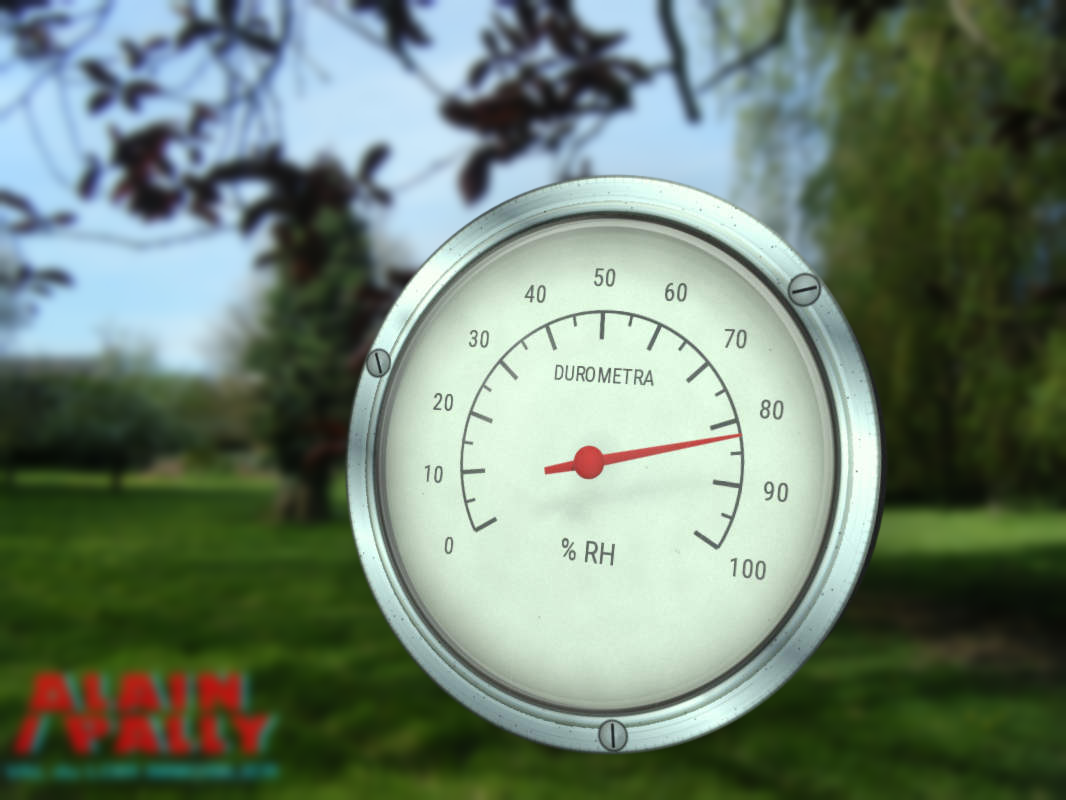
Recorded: 82.5; %
